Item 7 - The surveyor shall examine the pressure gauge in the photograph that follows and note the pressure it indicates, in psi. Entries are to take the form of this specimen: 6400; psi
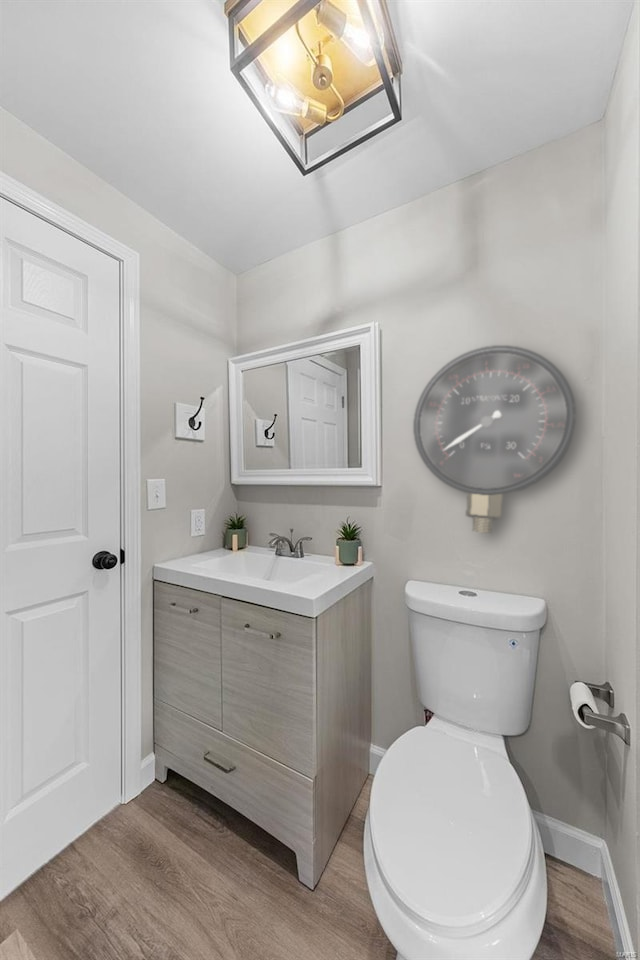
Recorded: 1; psi
